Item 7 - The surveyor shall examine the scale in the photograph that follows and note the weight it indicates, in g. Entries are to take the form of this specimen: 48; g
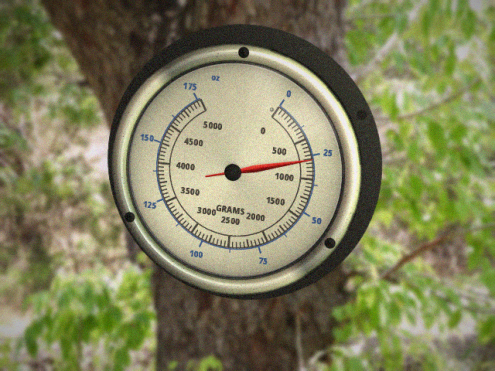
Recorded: 750; g
